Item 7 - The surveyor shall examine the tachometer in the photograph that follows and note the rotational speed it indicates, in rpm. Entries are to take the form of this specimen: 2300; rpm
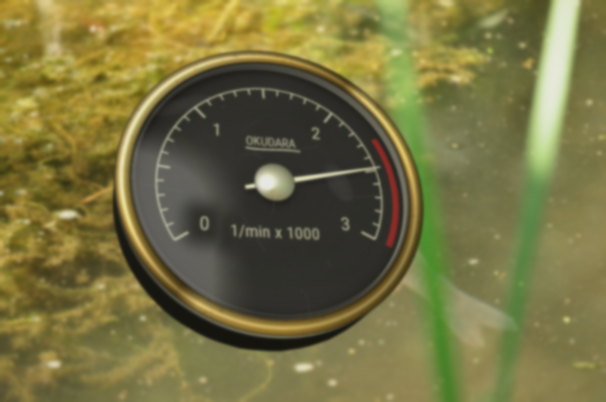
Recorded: 2500; rpm
